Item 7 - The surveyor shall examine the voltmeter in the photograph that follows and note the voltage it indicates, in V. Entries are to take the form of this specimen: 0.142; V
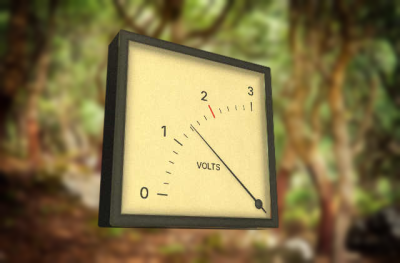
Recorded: 1.4; V
